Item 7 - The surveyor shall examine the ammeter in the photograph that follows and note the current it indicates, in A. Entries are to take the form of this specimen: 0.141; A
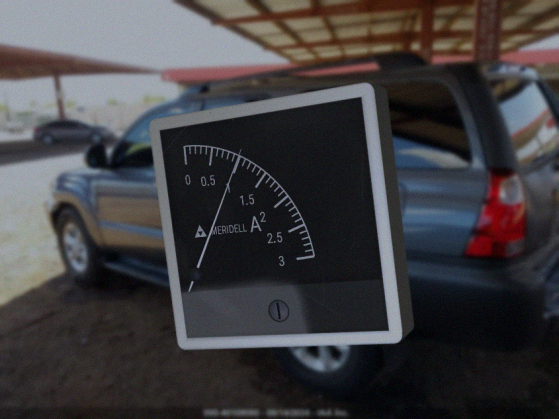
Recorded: 1; A
